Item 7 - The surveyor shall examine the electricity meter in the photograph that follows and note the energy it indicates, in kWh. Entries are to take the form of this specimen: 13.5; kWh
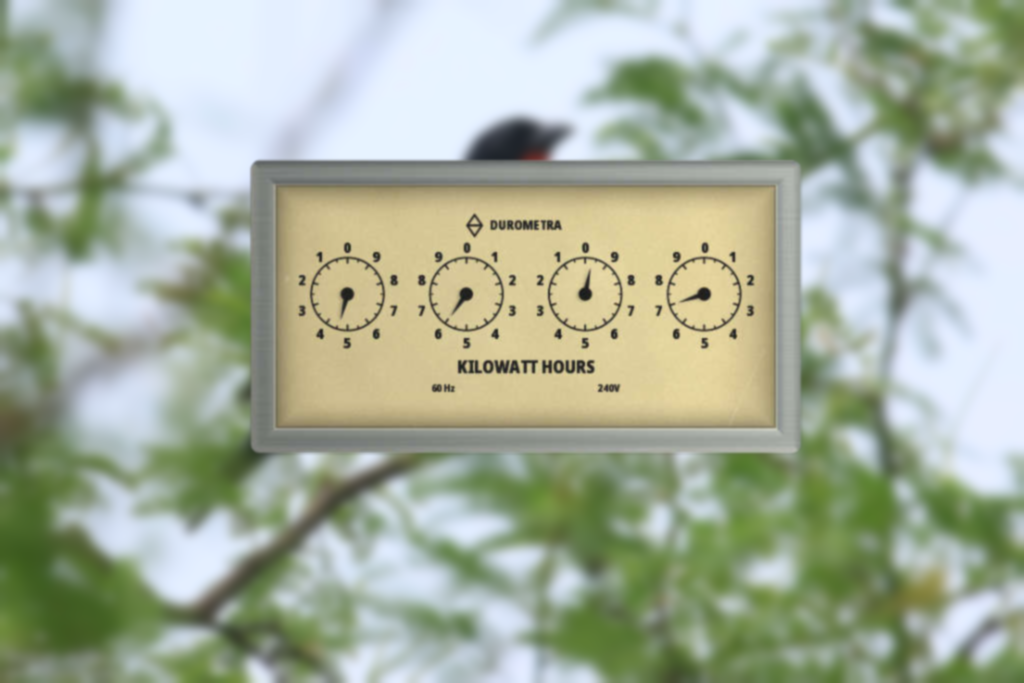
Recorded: 4597; kWh
